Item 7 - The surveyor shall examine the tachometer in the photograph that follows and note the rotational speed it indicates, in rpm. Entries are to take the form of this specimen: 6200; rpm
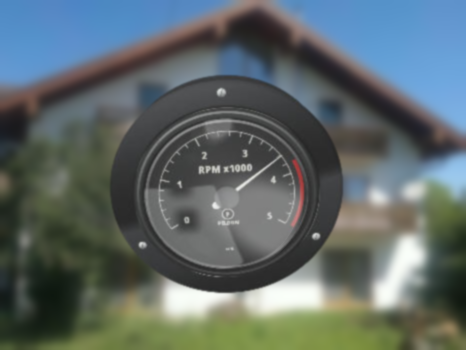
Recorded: 3600; rpm
